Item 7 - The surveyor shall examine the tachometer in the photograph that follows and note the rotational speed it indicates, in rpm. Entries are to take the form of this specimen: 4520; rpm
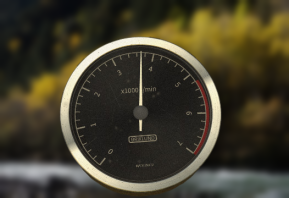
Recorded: 3700; rpm
